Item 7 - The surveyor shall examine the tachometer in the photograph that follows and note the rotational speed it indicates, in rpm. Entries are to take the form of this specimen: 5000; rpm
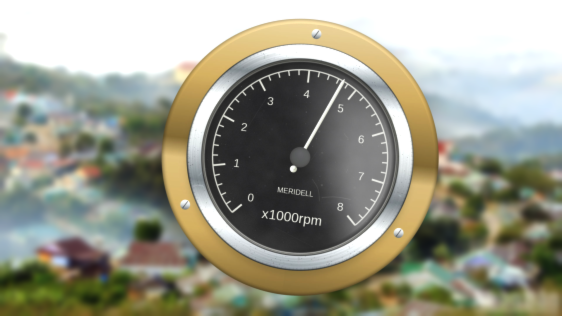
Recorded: 4700; rpm
